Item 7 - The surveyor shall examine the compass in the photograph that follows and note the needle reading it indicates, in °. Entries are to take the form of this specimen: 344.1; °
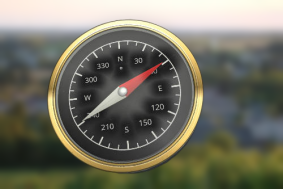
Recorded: 60; °
